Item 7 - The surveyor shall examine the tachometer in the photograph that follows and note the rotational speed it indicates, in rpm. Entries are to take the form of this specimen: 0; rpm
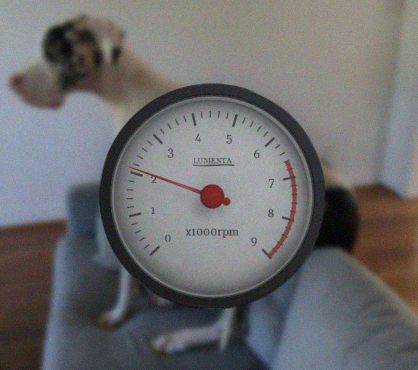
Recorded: 2100; rpm
